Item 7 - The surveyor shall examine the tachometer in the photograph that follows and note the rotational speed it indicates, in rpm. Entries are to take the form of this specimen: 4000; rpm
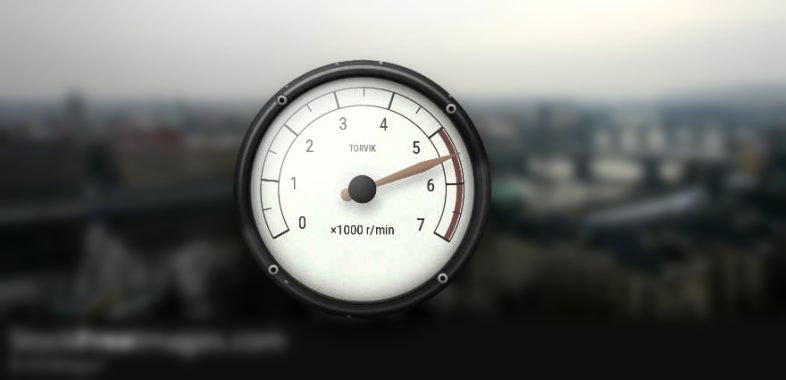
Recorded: 5500; rpm
